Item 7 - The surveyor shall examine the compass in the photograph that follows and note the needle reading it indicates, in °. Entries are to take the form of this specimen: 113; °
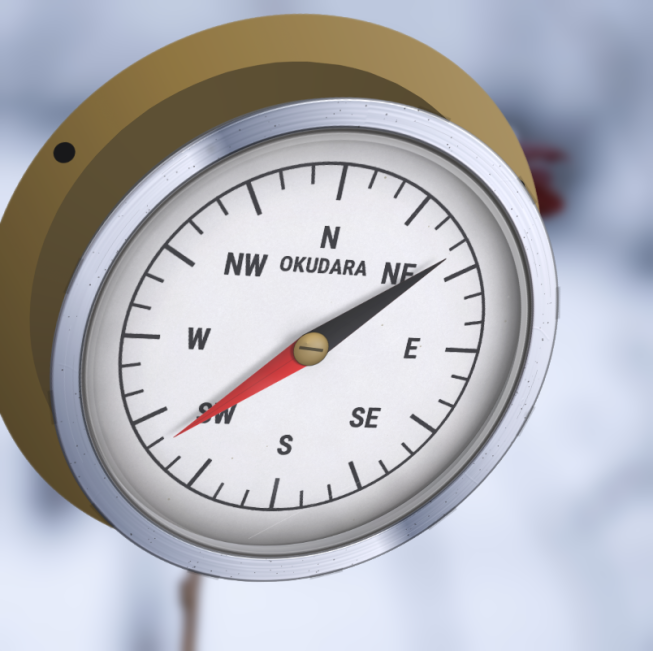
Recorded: 230; °
